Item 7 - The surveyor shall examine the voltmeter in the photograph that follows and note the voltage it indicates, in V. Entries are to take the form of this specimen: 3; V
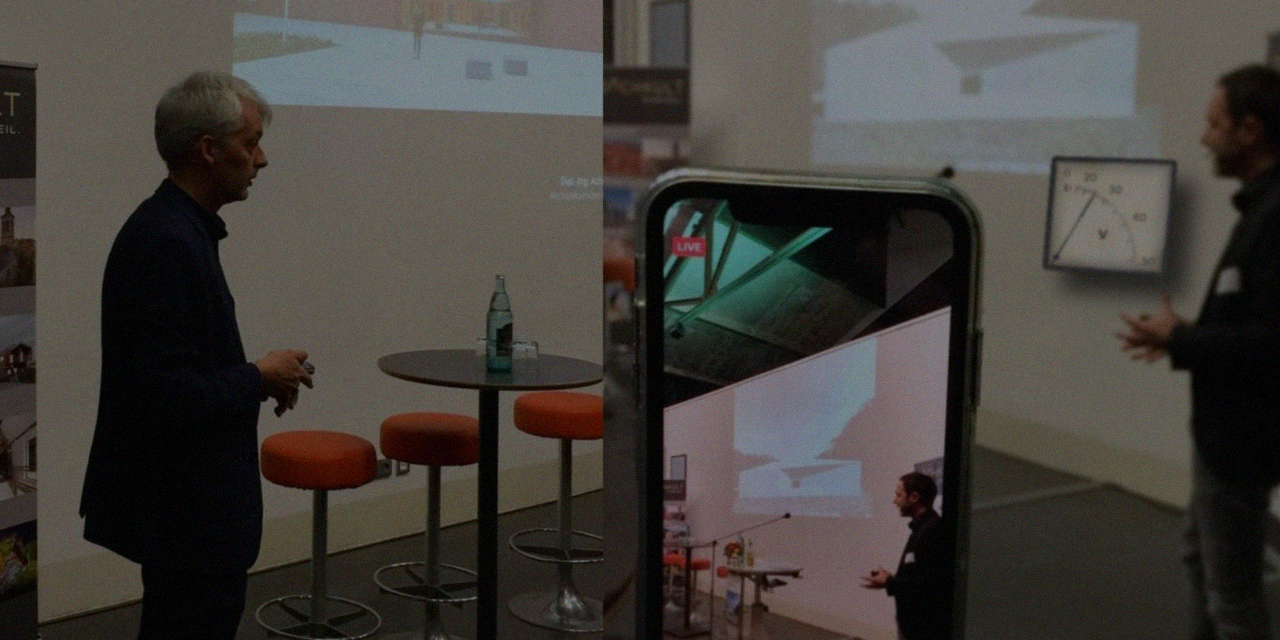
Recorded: 25; V
